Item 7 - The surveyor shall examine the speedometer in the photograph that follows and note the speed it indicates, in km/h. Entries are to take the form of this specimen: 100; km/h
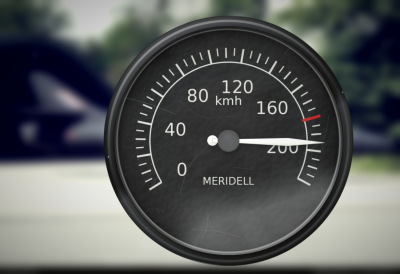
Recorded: 195; km/h
